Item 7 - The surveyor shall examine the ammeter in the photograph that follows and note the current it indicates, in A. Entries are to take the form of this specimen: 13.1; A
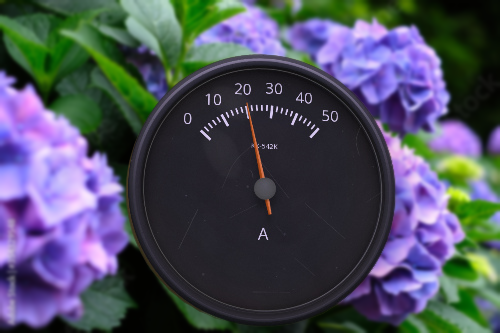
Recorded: 20; A
